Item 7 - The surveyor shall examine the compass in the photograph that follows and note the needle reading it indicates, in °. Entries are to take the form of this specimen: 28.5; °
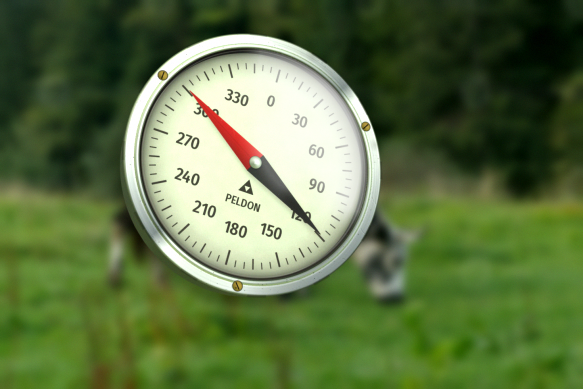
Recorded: 300; °
